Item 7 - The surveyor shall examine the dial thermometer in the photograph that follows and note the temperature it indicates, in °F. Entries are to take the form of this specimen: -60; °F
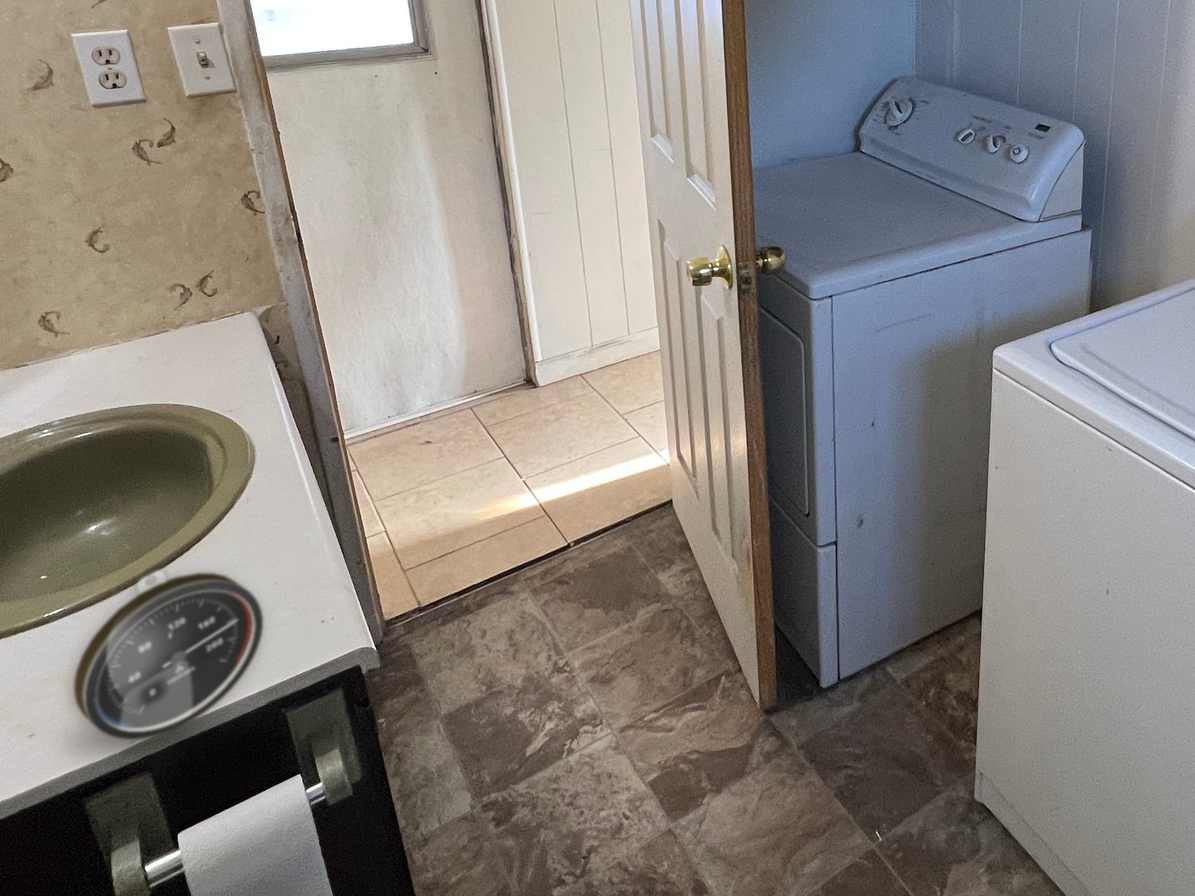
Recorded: 180; °F
